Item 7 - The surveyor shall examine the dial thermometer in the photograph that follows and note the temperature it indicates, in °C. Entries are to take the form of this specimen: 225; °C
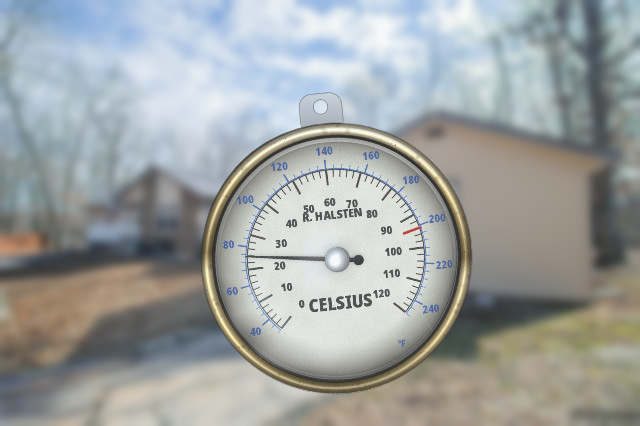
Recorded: 24; °C
